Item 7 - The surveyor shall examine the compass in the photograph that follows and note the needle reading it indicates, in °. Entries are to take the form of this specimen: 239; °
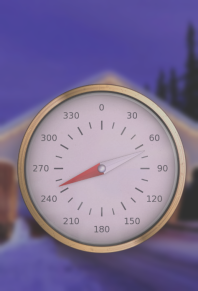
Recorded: 247.5; °
